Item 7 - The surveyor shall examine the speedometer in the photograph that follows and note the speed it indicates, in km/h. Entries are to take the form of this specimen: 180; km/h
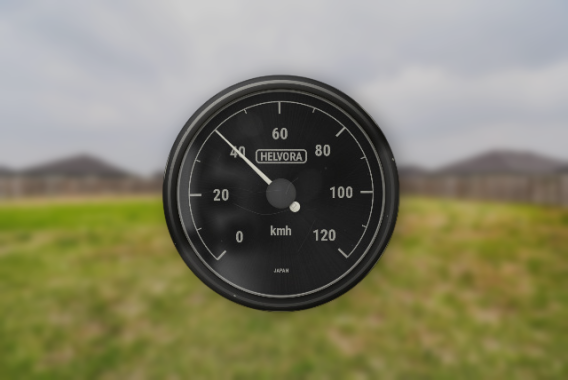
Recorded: 40; km/h
